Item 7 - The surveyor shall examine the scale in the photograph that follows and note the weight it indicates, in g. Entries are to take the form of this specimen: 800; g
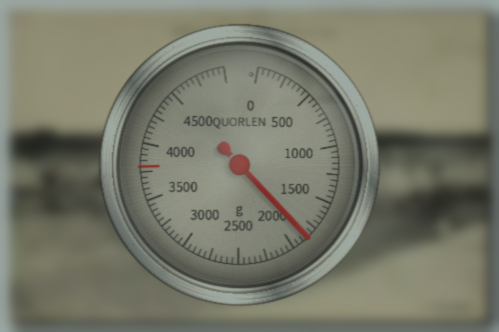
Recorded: 1850; g
